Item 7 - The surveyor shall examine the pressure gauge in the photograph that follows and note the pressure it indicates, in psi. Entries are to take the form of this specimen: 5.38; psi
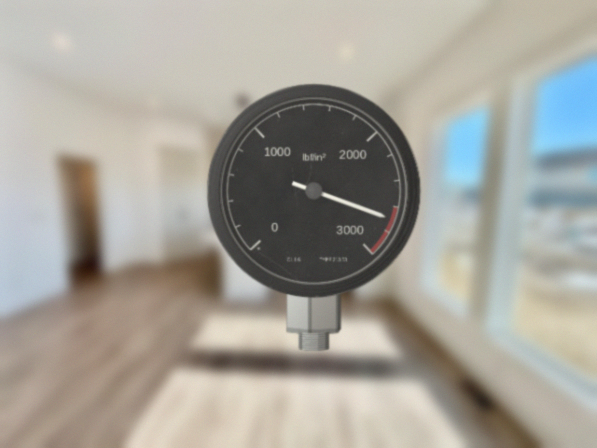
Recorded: 2700; psi
